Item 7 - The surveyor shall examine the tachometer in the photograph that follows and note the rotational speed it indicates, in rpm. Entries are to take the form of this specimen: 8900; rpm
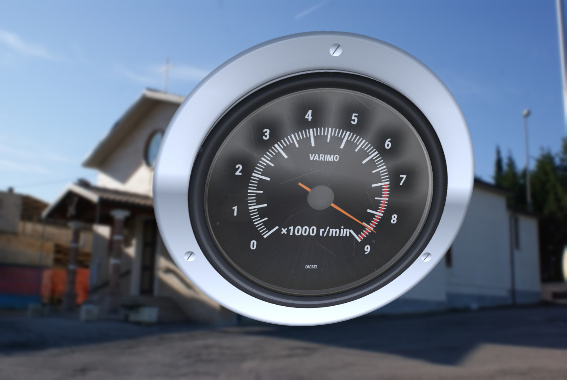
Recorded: 8500; rpm
